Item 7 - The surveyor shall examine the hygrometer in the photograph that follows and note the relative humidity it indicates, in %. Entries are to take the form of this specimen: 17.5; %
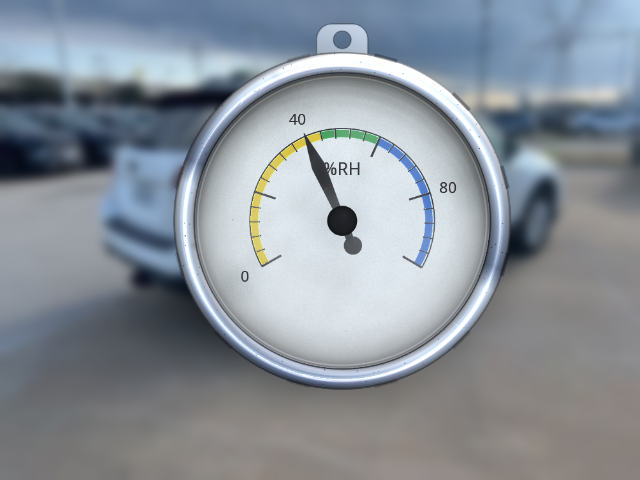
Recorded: 40; %
